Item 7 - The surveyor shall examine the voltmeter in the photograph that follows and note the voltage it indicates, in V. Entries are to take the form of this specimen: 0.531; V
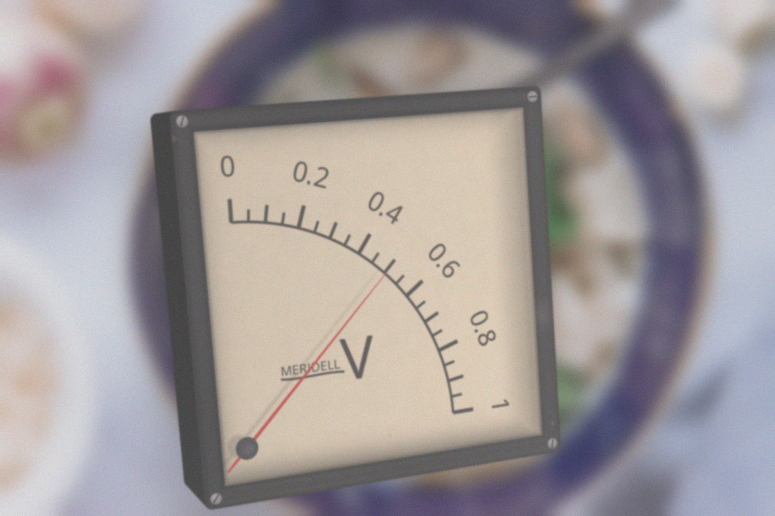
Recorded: 0.5; V
